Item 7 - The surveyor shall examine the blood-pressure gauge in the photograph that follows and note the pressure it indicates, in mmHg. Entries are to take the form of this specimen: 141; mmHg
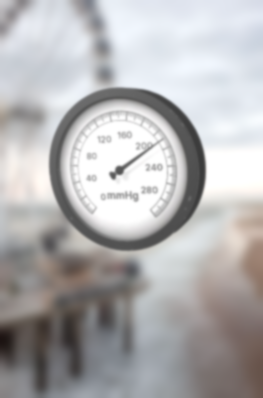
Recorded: 210; mmHg
